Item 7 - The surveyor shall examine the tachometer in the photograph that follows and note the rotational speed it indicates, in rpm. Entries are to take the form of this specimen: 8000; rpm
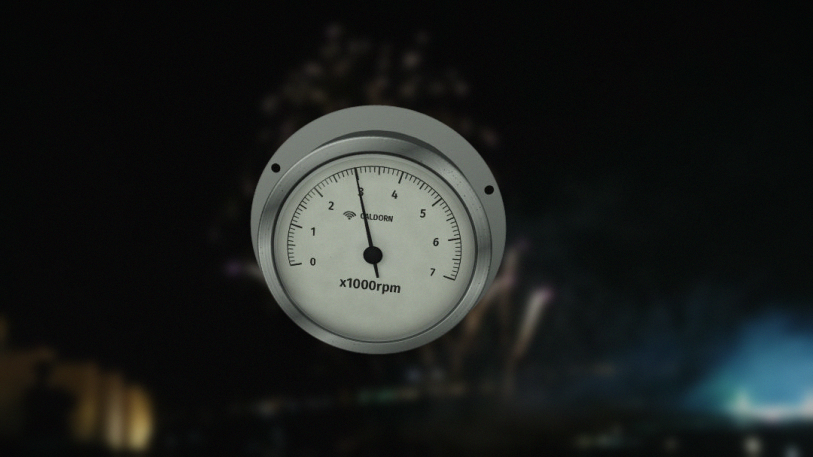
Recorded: 3000; rpm
